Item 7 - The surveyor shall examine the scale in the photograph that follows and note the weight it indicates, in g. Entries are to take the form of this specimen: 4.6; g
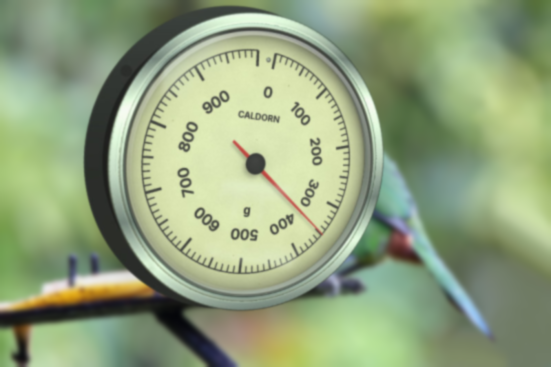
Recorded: 350; g
